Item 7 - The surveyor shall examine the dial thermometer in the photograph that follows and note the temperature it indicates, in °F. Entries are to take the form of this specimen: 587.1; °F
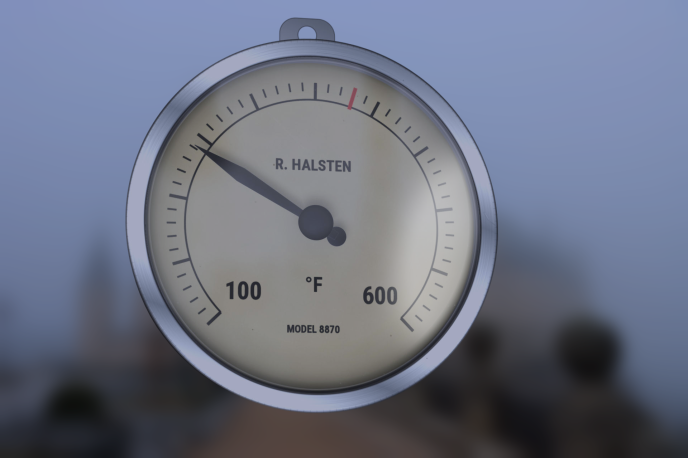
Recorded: 240; °F
